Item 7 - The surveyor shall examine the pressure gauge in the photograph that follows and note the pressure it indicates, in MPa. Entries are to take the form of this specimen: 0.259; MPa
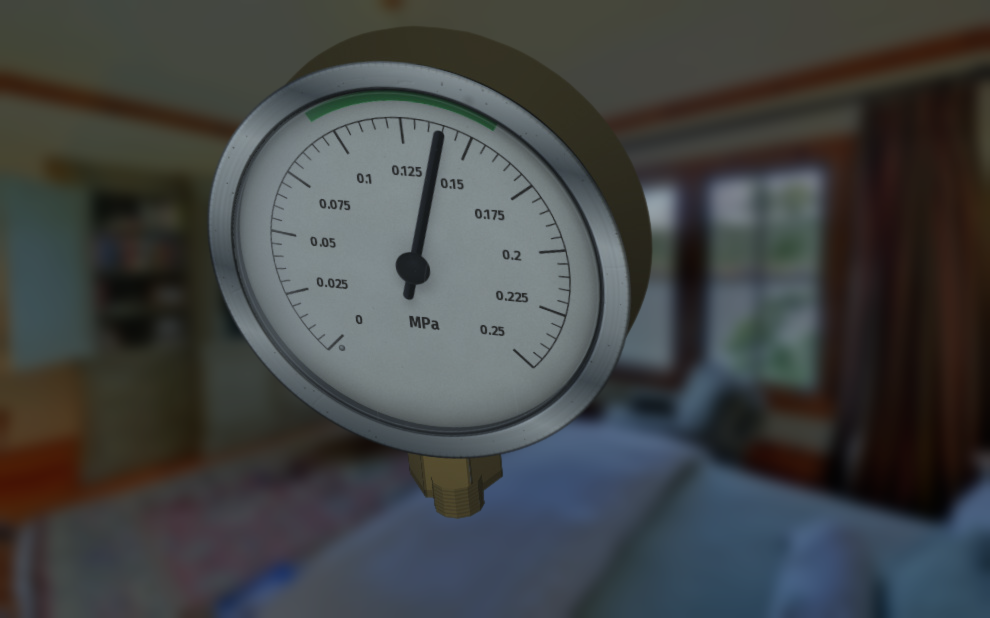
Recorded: 0.14; MPa
